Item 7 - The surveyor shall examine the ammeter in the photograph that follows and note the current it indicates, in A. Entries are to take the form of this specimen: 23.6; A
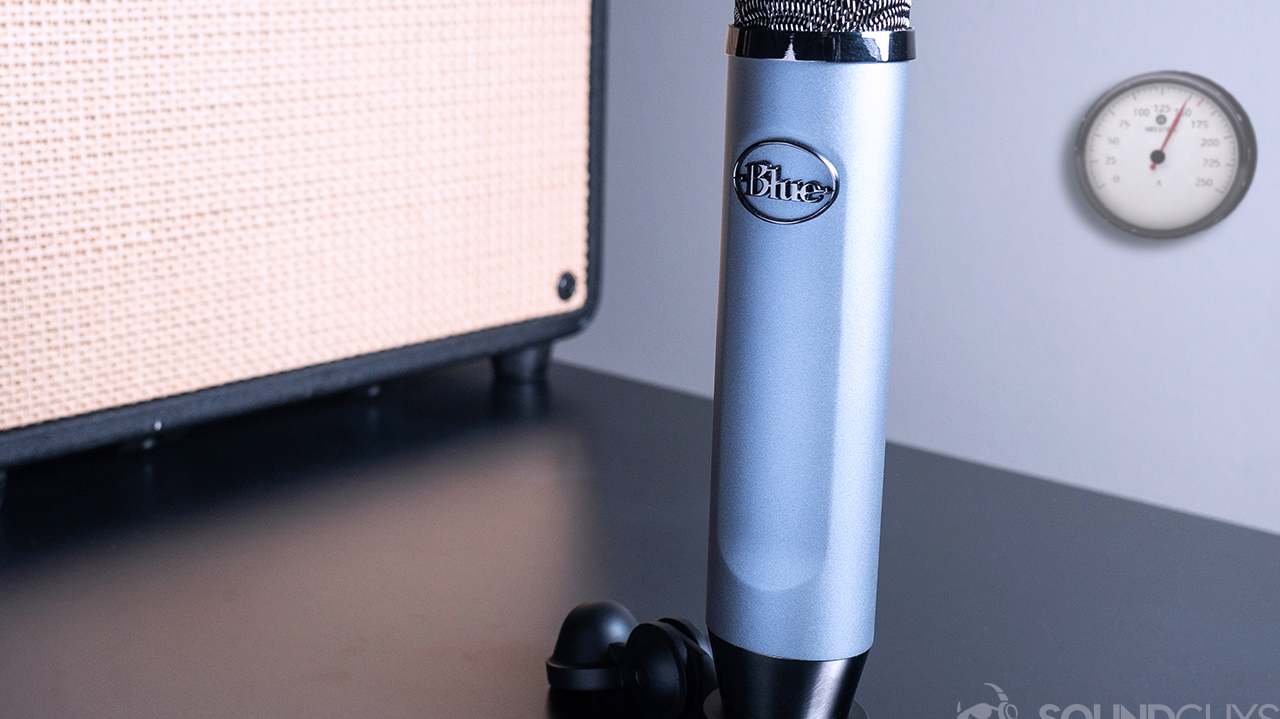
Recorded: 150; A
